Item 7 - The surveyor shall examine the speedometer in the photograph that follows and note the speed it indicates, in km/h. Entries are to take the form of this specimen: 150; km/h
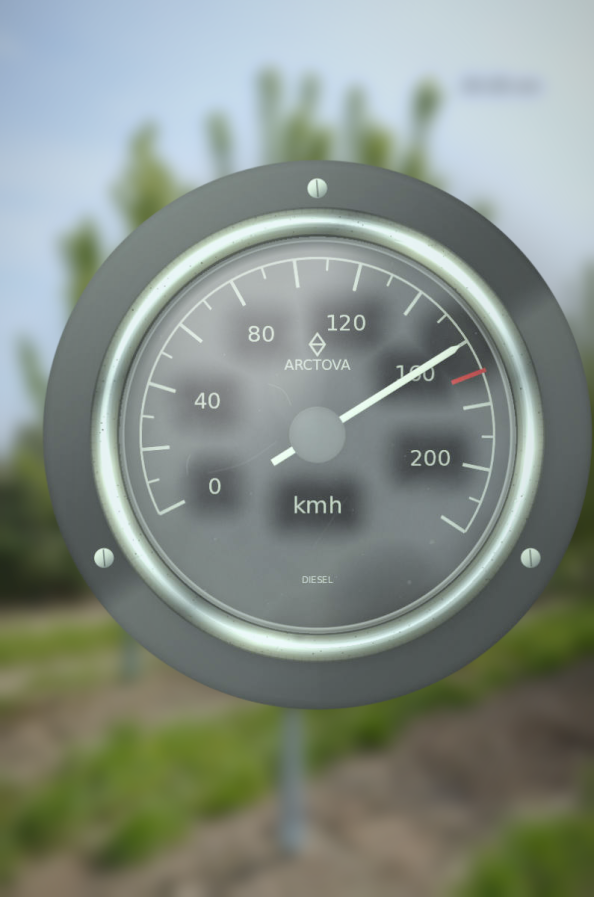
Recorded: 160; km/h
